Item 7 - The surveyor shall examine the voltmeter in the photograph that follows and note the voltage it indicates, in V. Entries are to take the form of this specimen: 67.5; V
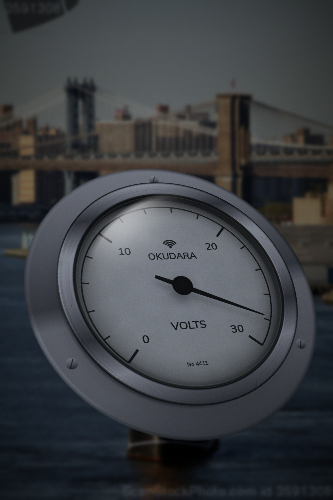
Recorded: 28; V
